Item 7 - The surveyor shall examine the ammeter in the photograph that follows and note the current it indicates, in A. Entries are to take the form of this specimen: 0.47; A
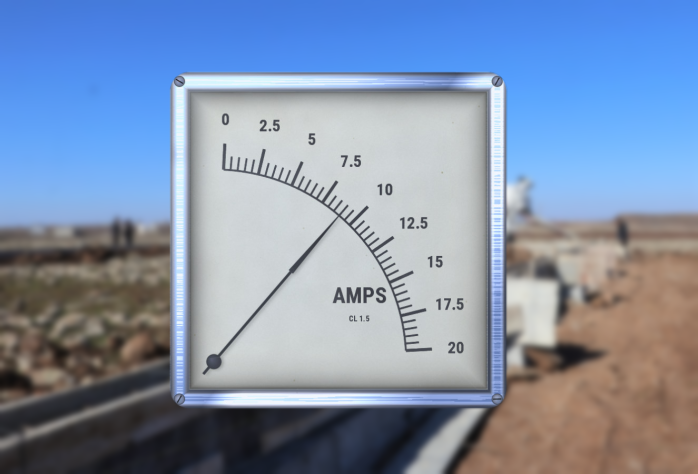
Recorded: 9; A
